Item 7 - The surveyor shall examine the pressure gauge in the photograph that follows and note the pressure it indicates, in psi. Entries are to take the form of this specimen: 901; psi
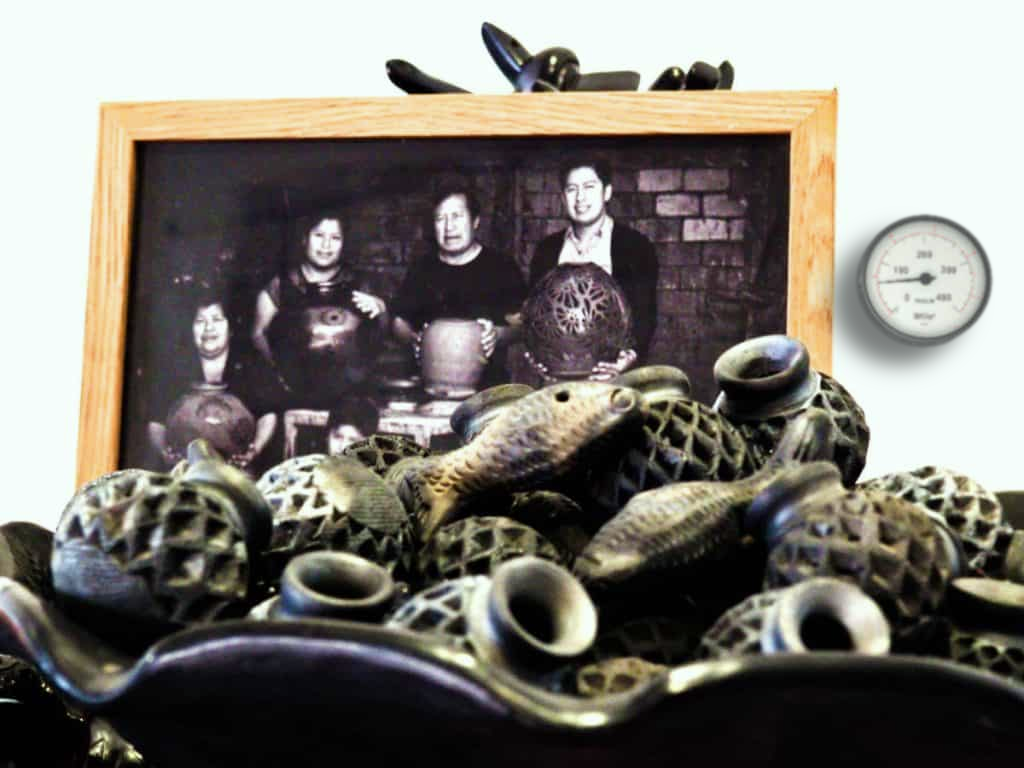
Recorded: 60; psi
